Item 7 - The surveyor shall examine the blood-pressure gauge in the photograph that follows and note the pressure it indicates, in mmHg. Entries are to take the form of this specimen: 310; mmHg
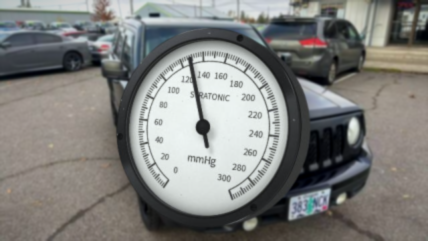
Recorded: 130; mmHg
